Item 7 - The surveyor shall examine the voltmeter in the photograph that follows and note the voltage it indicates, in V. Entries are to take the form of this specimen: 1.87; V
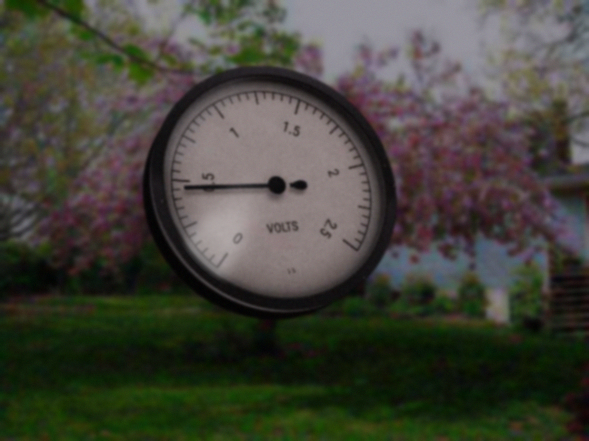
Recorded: 0.45; V
